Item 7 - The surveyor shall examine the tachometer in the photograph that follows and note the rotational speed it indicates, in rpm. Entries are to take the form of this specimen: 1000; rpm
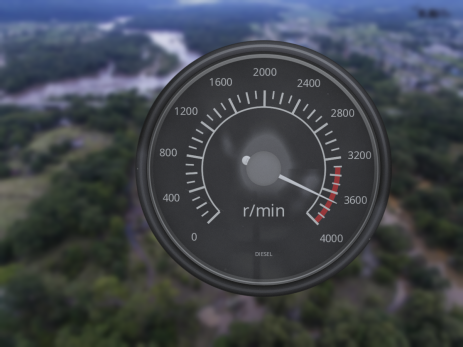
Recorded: 3700; rpm
